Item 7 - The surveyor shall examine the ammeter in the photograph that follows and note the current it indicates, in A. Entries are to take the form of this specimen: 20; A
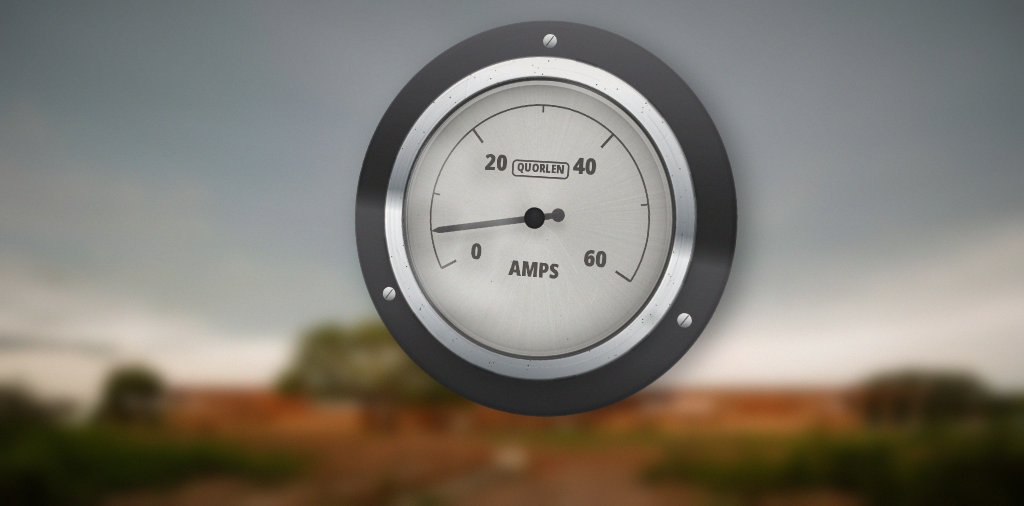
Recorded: 5; A
